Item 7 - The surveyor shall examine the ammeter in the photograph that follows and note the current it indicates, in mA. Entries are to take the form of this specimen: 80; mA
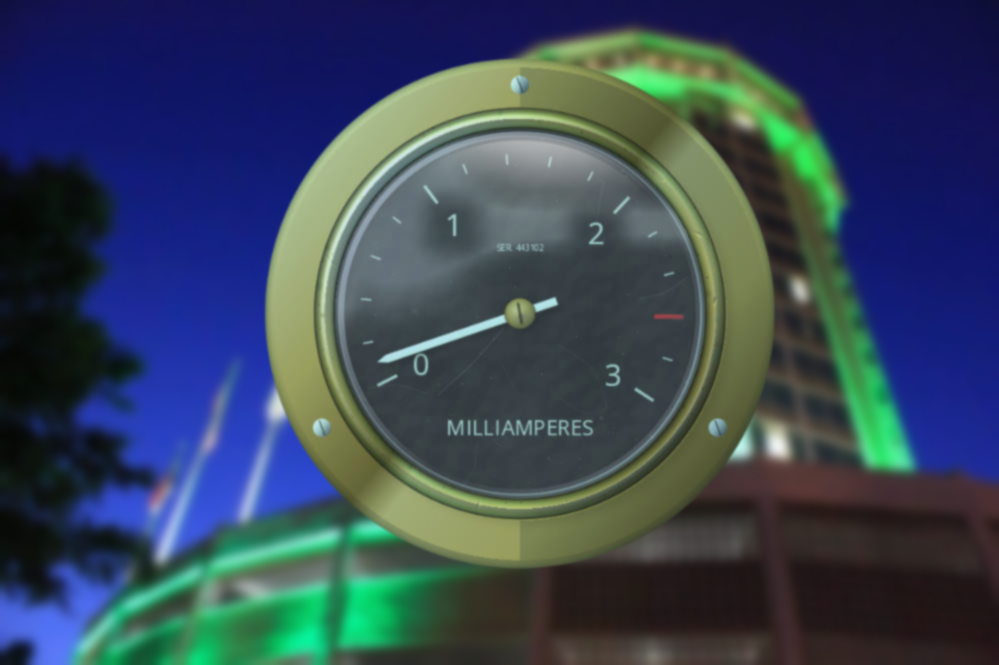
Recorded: 0.1; mA
